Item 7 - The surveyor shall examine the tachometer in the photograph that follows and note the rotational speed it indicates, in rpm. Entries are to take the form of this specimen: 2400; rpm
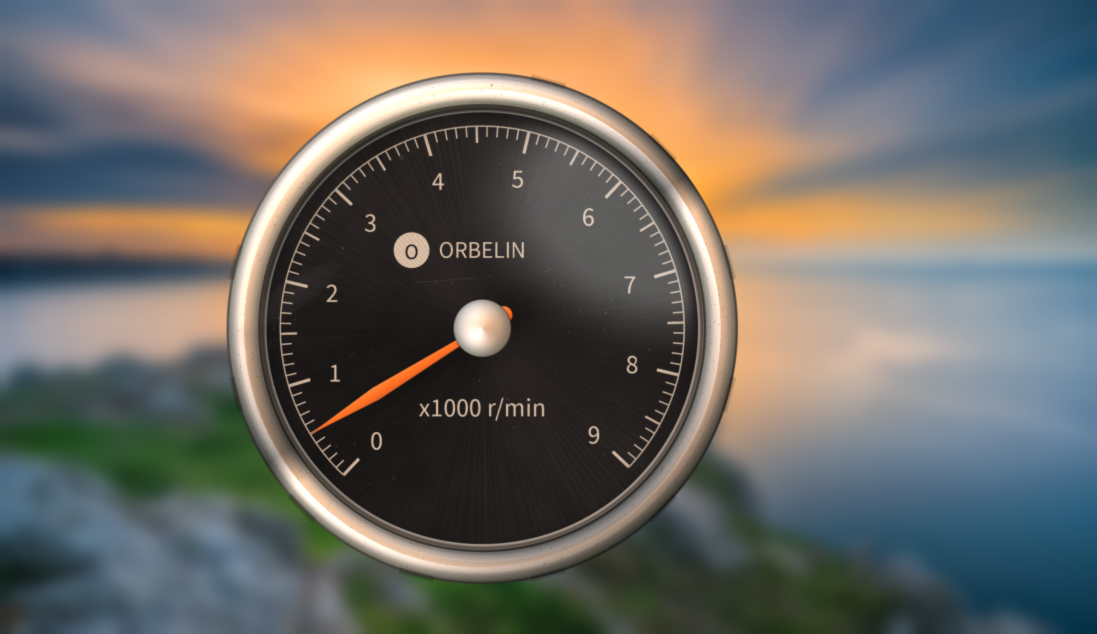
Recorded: 500; rpm
